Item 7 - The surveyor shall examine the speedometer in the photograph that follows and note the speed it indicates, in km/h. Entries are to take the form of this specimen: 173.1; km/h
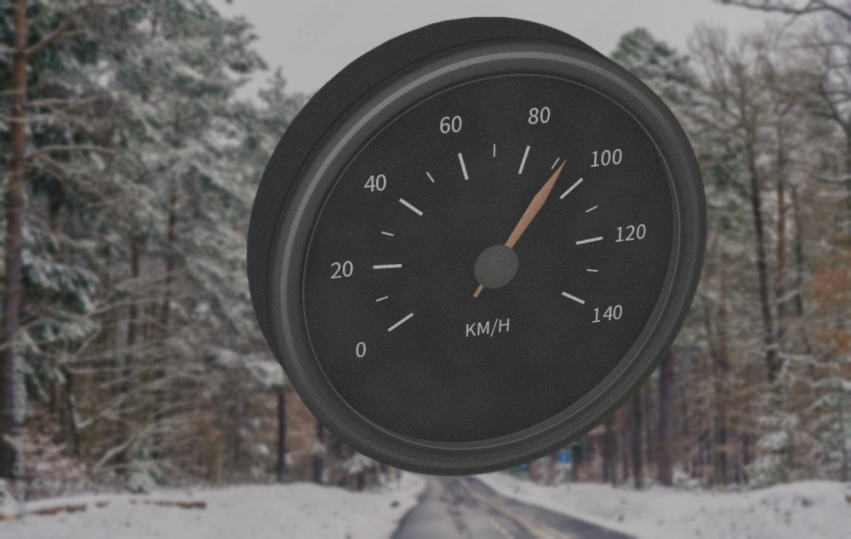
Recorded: 90; km/h
